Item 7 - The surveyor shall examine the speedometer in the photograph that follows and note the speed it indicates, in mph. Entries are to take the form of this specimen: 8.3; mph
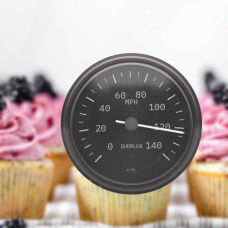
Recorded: 122.5; mph
